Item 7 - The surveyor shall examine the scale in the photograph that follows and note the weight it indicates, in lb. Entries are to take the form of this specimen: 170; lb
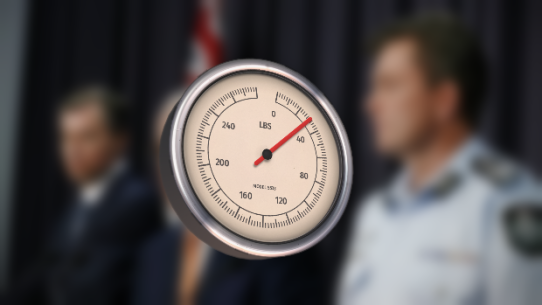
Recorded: 30; lb
